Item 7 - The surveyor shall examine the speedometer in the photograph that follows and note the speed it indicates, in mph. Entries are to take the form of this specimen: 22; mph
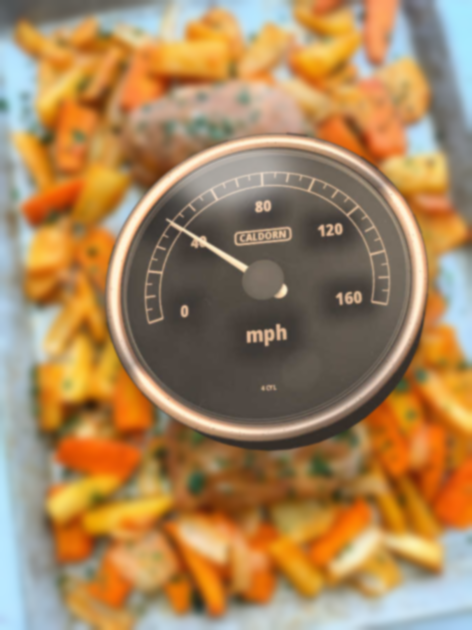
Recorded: 40; mph
